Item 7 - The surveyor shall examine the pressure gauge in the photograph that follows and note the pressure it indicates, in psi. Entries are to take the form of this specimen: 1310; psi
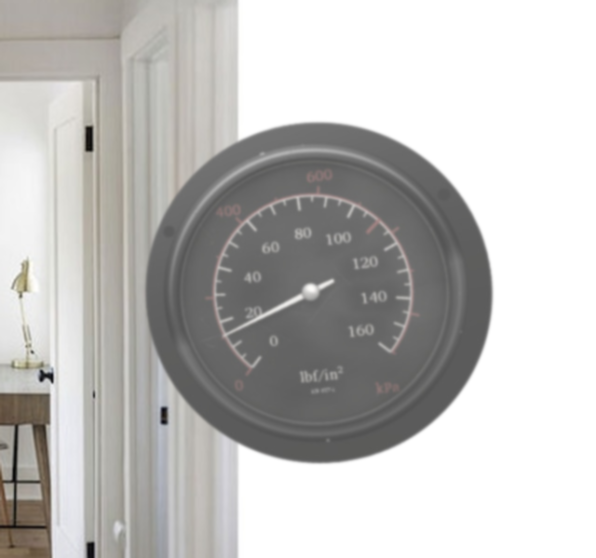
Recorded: 15; psi
